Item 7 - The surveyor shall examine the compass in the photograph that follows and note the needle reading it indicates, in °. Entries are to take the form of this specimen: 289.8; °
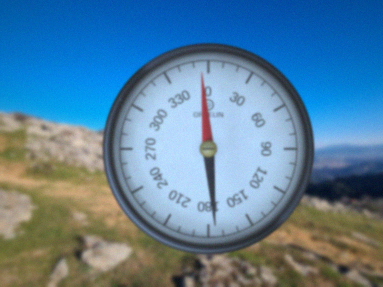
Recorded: 355; °
